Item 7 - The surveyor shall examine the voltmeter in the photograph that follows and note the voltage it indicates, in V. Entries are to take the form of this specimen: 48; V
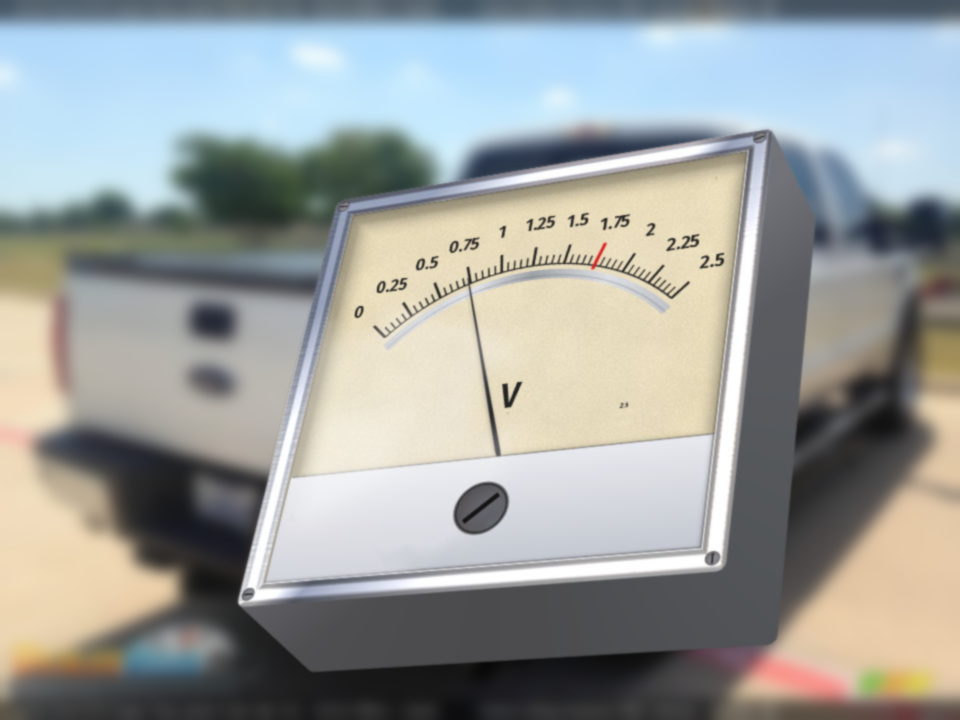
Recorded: 0.75; V
